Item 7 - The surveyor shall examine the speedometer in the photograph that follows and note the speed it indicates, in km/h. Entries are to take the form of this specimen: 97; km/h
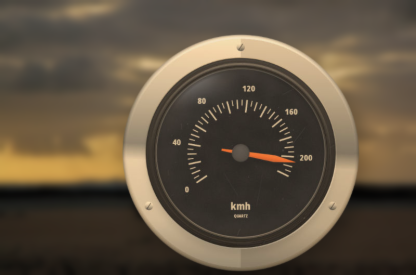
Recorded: 205; km/h
